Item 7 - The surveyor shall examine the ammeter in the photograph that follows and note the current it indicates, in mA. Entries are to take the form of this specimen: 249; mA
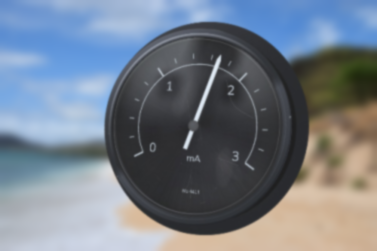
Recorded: 1.7; mA
